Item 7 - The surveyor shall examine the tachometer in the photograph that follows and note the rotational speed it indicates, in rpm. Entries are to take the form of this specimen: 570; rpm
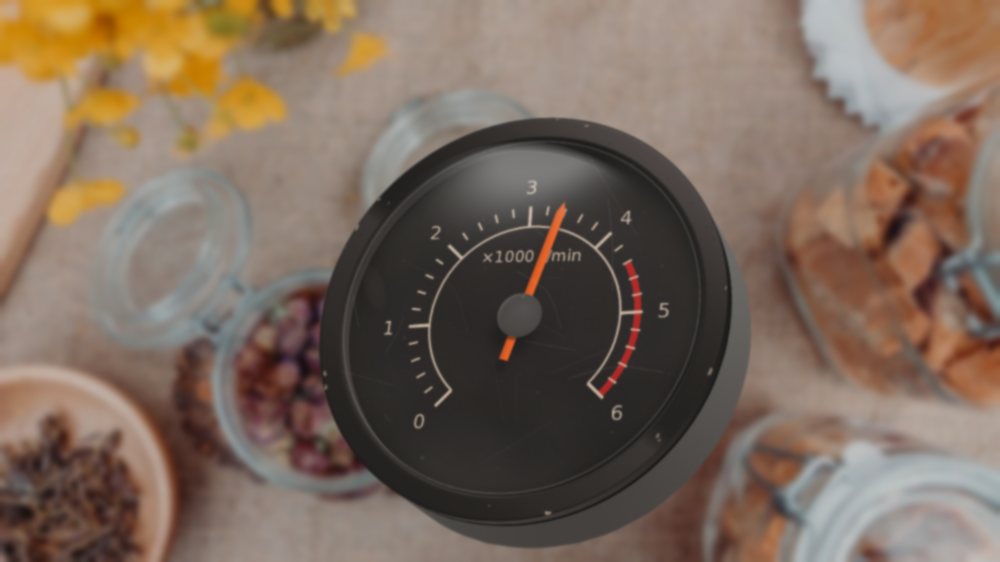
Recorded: 3400; rpm
